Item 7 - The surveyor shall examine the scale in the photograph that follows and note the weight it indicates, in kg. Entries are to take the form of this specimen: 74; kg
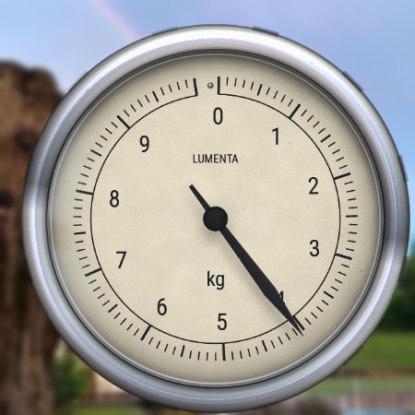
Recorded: 4.05; kg
